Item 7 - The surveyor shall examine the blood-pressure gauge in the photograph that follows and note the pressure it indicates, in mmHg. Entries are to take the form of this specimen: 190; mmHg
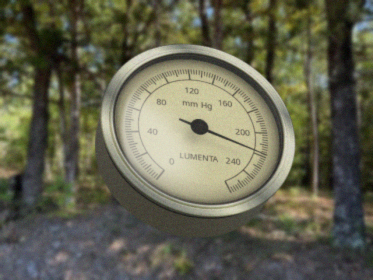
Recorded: 220; mmHg
